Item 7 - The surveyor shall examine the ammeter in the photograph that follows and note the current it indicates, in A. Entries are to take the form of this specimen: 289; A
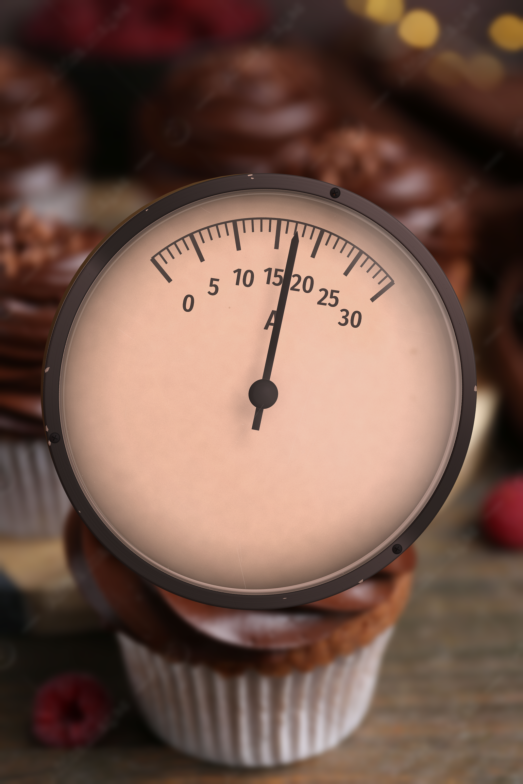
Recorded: 17; A
